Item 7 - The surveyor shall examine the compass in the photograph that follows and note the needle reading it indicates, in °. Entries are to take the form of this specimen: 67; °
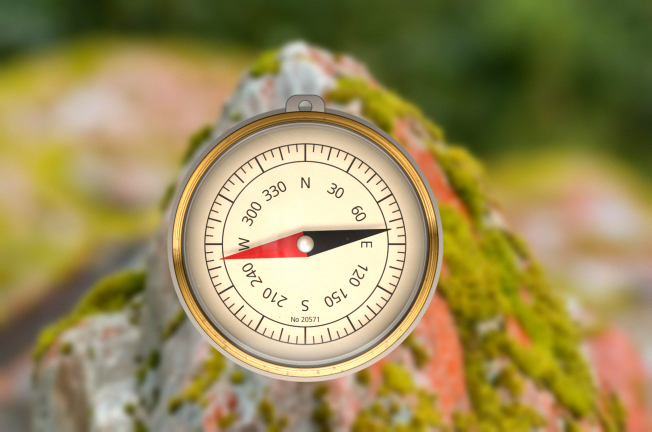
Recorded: 260; °
